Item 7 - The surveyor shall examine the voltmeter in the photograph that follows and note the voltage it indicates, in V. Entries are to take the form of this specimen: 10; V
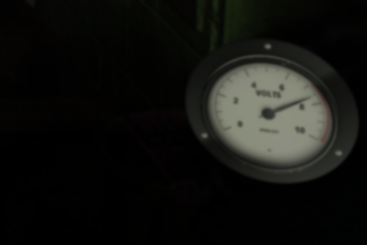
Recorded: 7.5; V
